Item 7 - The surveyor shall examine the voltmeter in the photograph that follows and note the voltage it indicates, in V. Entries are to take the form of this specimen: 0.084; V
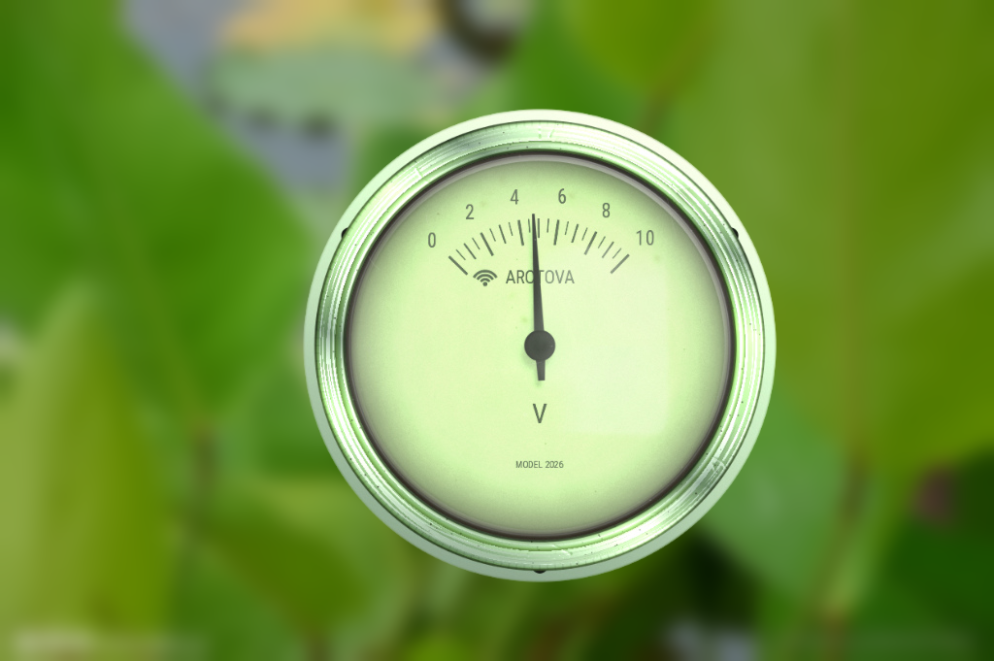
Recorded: 4.75; V
